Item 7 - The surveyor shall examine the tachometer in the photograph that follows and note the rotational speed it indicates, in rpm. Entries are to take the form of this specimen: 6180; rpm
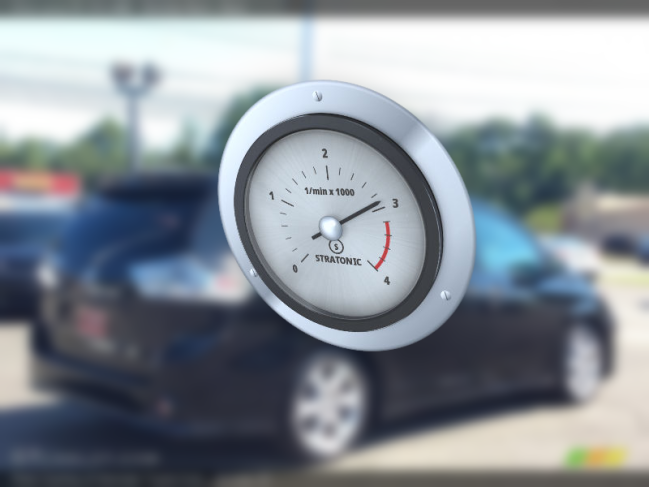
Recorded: 2900; rpm
